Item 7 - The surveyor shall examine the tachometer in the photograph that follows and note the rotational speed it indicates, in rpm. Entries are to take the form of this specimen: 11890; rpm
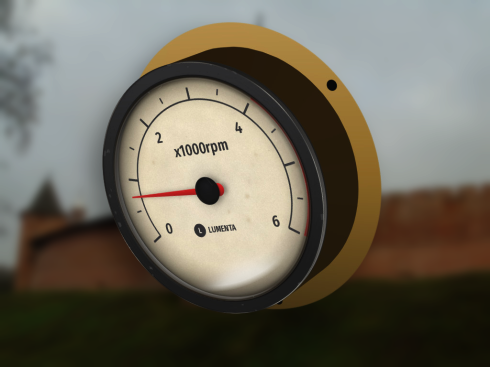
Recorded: 750; rpm
